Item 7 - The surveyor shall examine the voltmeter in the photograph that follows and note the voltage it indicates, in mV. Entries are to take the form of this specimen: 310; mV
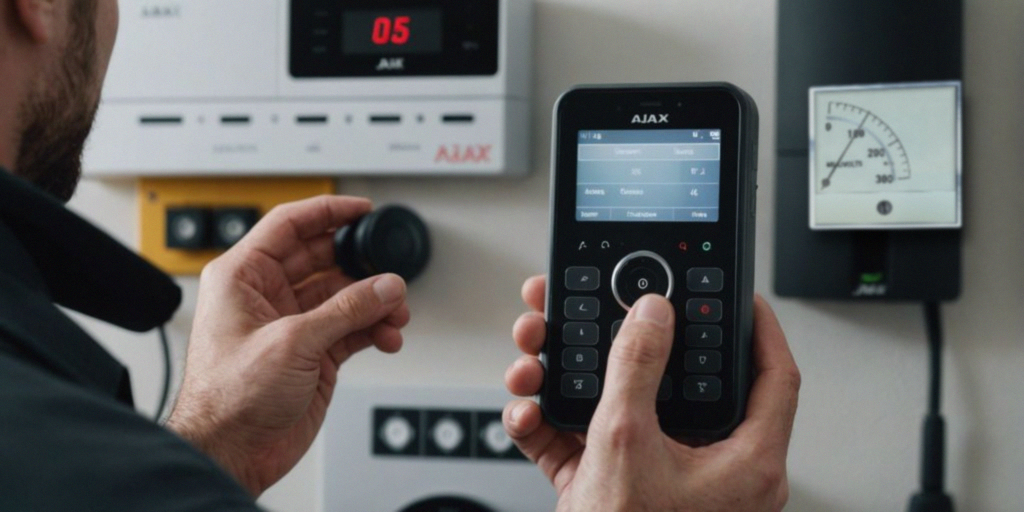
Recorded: 100; mV
